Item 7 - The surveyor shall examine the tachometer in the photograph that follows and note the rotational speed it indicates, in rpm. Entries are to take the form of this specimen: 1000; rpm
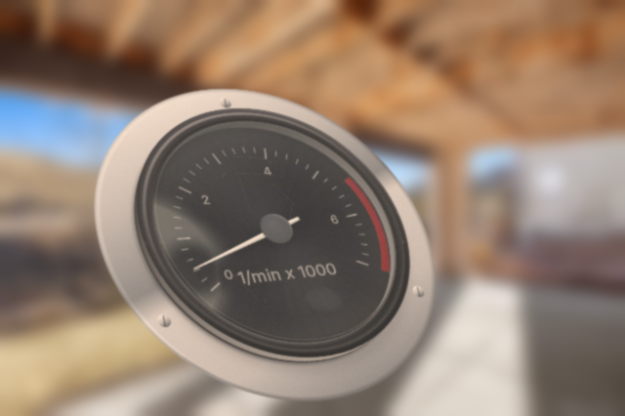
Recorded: 400; rpm
